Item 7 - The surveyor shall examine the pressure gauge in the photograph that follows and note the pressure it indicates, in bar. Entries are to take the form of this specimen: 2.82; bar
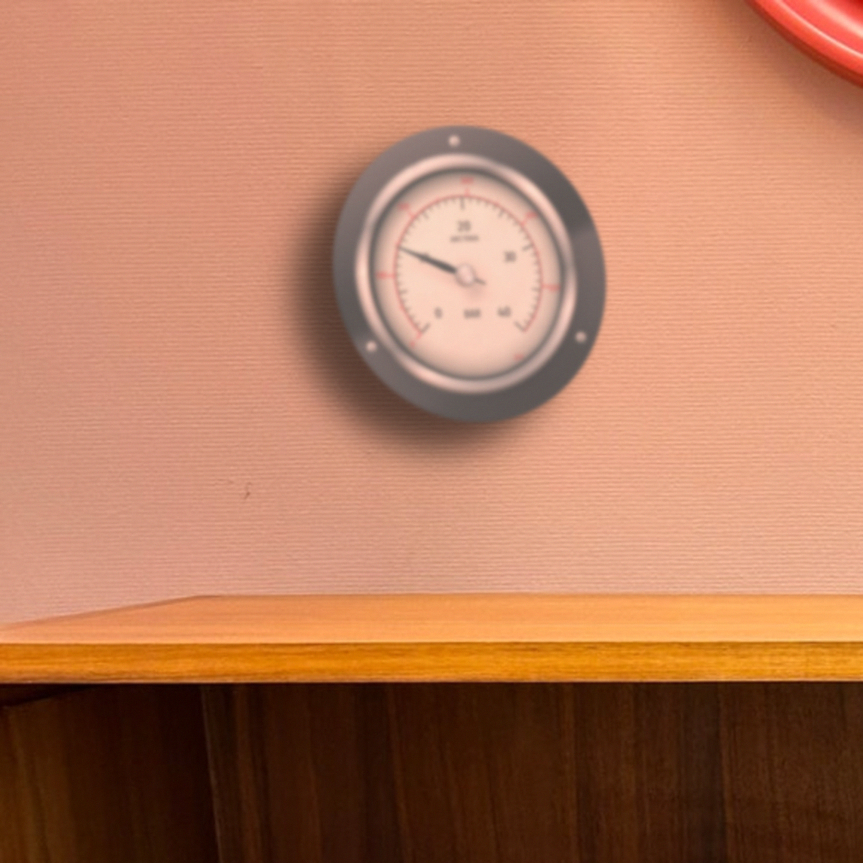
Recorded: 10; bar
